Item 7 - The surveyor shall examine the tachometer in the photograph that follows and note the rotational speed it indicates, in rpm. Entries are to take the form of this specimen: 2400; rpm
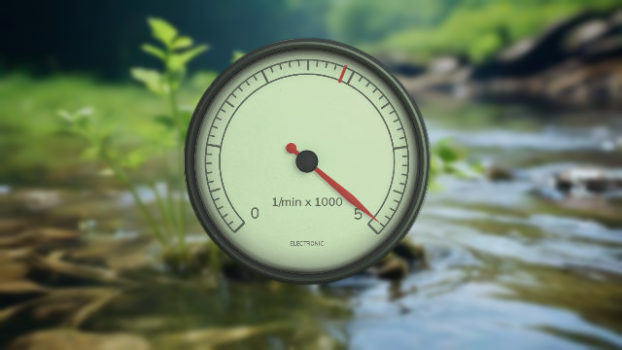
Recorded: 4900; rpm
